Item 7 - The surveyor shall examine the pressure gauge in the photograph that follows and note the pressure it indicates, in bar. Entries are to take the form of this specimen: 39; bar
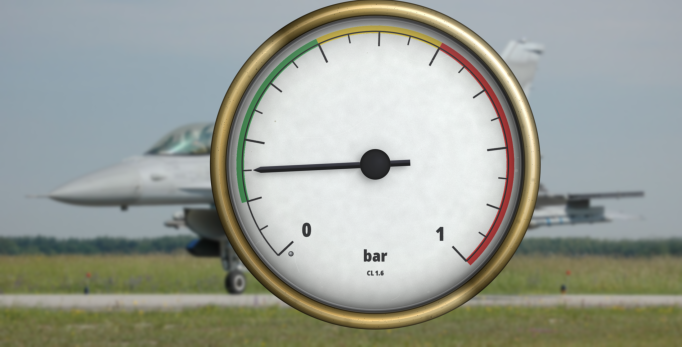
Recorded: 0.15; bar
